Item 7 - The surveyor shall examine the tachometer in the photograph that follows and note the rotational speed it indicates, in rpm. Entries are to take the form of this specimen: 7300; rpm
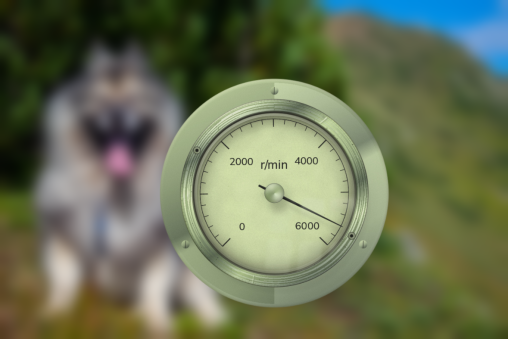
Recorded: 5600; rpm
